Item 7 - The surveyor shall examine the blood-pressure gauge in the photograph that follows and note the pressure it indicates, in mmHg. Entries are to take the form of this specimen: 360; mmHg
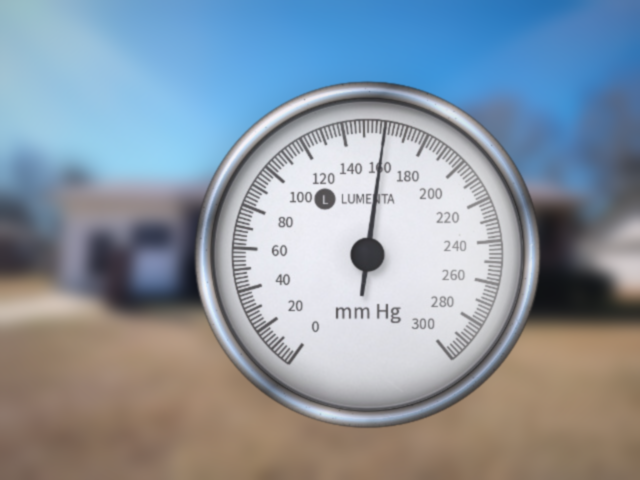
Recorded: 160; mmHg
